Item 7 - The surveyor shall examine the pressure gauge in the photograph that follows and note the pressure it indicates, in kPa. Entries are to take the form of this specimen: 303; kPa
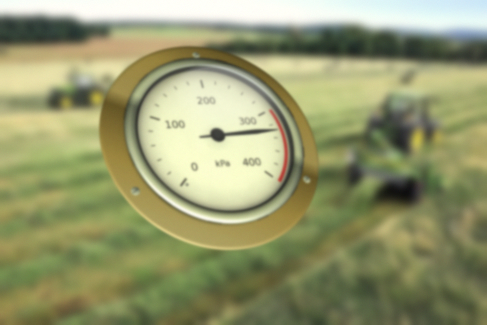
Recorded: 330; kPa
